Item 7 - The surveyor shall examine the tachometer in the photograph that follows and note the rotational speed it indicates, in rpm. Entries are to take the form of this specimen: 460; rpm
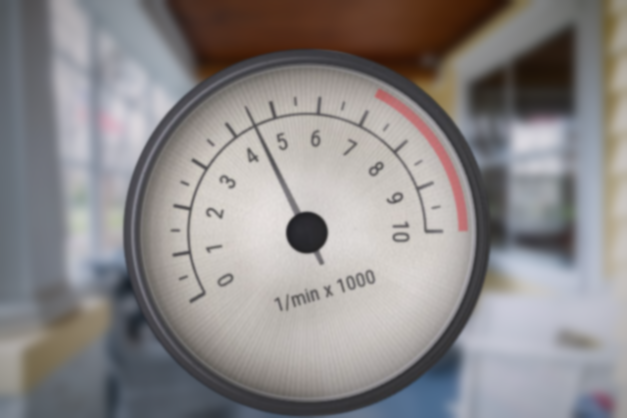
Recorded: 4500; rpm
